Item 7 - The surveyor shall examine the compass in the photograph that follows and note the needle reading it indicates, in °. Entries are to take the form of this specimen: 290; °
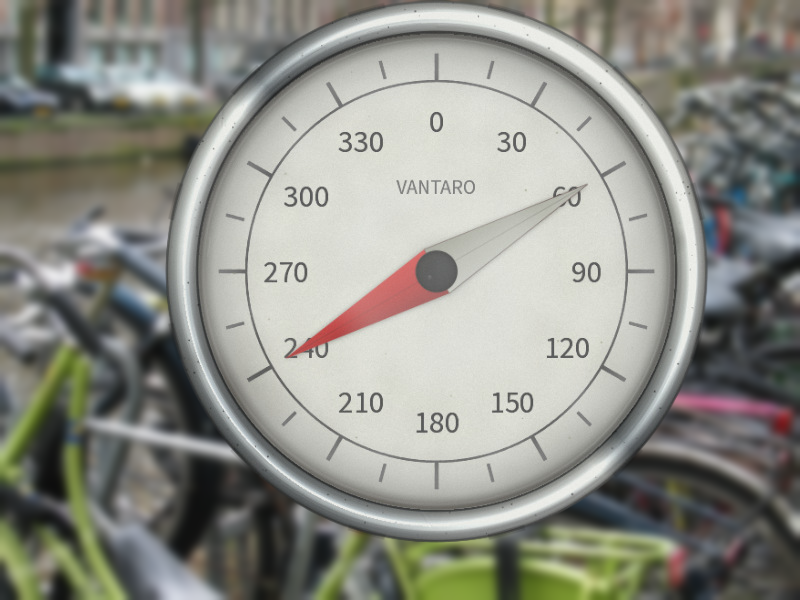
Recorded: 240; °
